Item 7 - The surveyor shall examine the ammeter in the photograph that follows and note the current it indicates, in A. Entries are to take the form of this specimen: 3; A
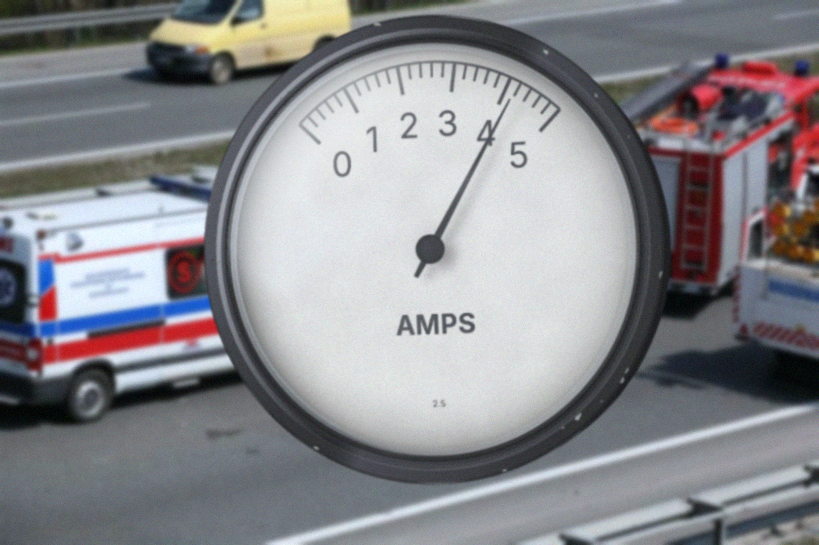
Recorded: 4.2; A
